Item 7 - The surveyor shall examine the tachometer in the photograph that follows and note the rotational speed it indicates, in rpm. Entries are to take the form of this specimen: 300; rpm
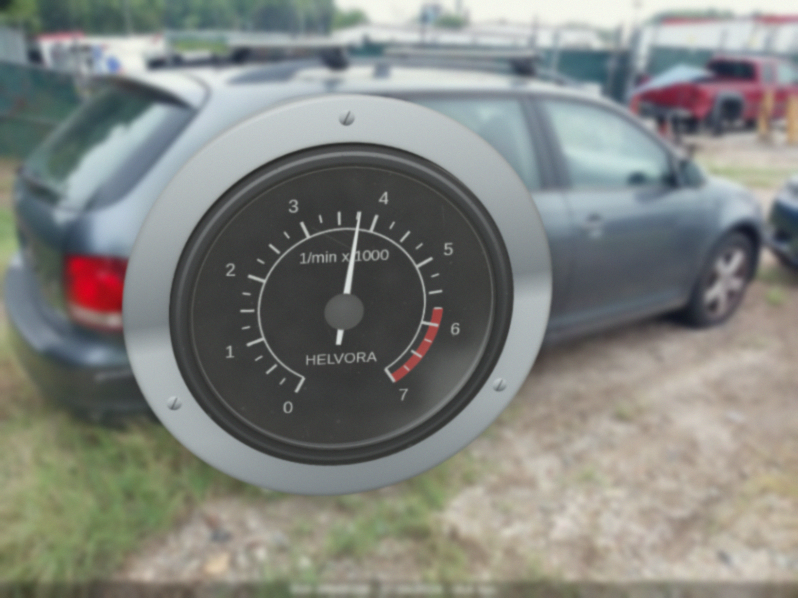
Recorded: 3750; rpm
